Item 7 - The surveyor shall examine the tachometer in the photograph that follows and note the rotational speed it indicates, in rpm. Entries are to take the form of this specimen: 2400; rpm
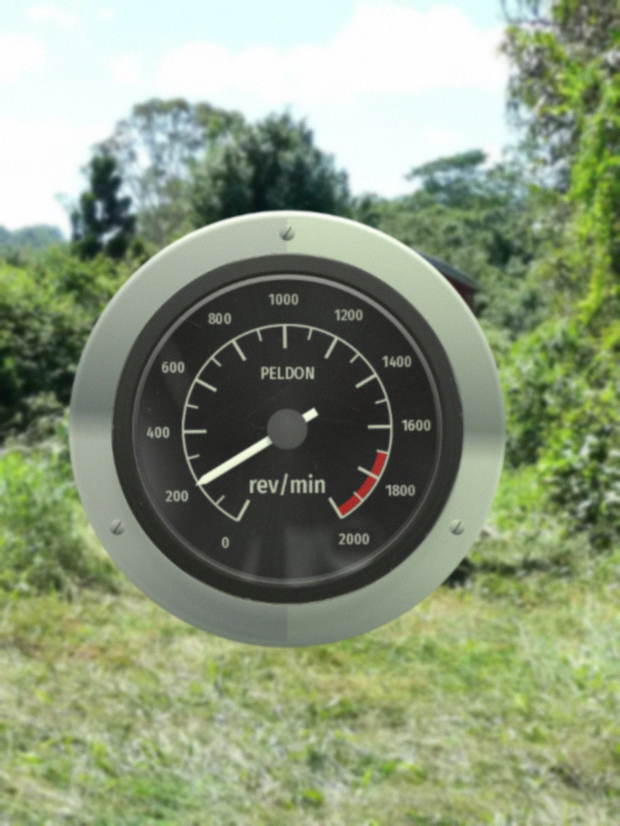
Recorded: 200; rpm
